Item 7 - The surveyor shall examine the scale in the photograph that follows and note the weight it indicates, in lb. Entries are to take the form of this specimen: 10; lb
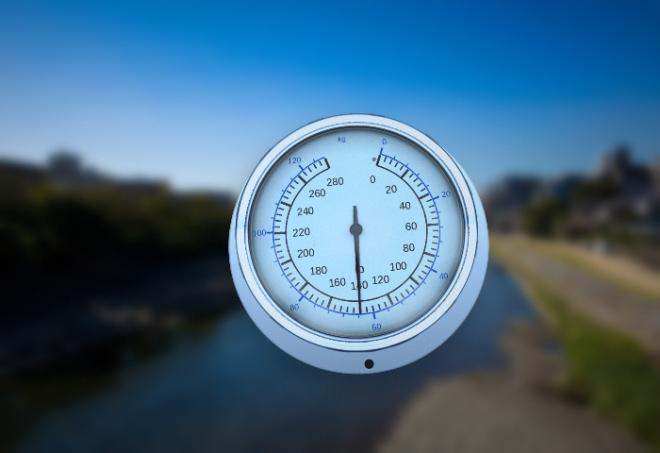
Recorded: 140; lb
